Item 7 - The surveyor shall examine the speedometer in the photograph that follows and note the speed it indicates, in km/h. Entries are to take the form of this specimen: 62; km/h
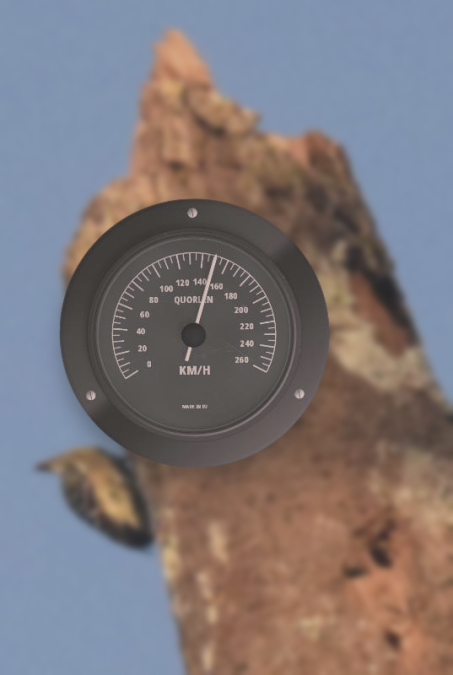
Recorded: 150; km/h
